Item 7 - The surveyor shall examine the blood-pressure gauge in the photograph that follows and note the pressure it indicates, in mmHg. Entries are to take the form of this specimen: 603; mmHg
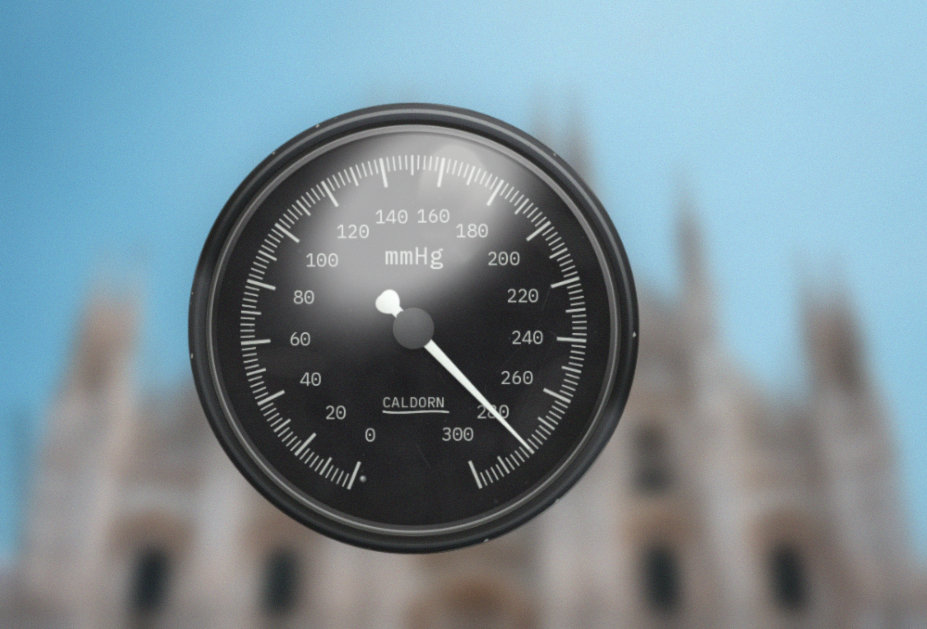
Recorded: 280; mmHg
